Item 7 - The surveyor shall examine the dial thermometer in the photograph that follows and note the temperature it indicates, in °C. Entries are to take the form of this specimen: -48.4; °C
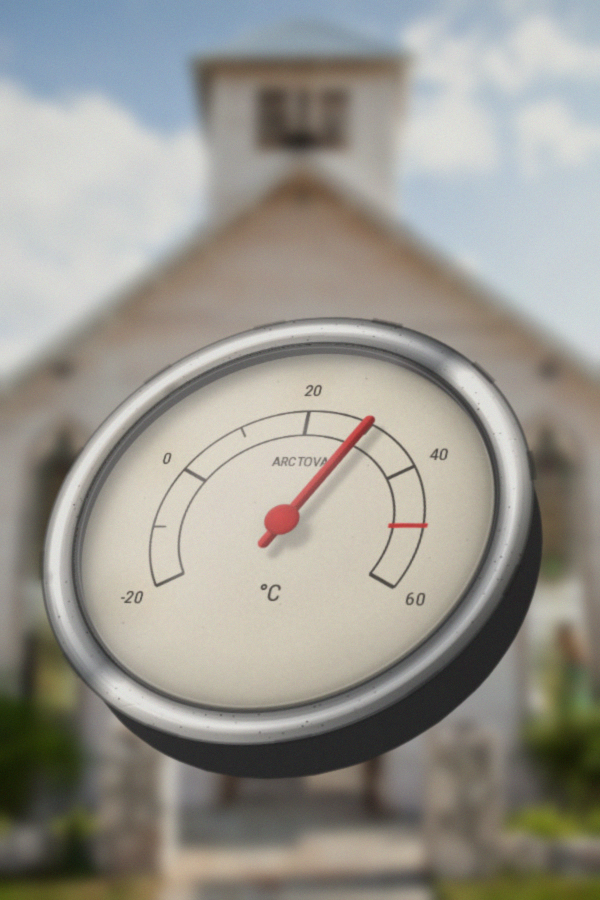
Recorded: 30; °C
